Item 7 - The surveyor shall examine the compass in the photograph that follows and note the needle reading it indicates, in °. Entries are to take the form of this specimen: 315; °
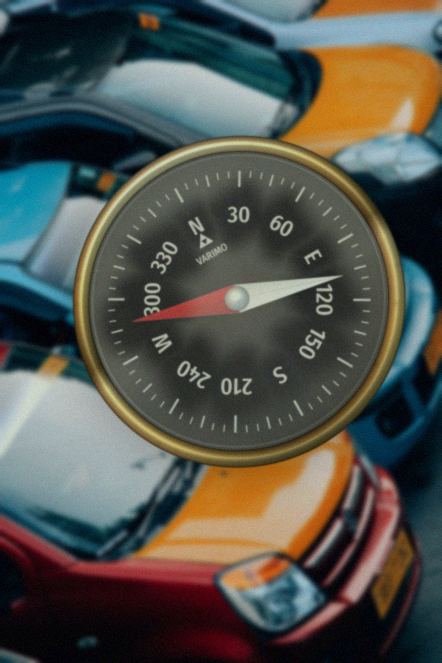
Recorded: 287.5; °
